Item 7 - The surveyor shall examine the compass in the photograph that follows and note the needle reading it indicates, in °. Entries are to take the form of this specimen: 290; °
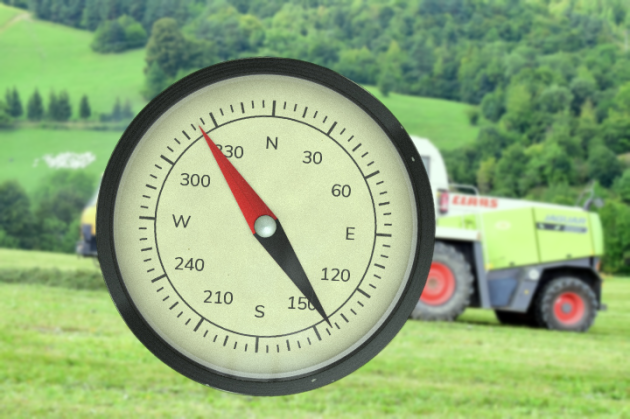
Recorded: 322.5; °
